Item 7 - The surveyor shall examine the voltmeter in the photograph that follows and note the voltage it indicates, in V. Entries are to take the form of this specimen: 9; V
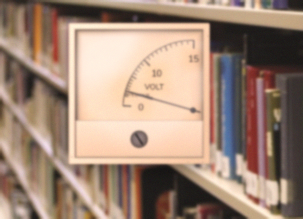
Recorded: 5; V
